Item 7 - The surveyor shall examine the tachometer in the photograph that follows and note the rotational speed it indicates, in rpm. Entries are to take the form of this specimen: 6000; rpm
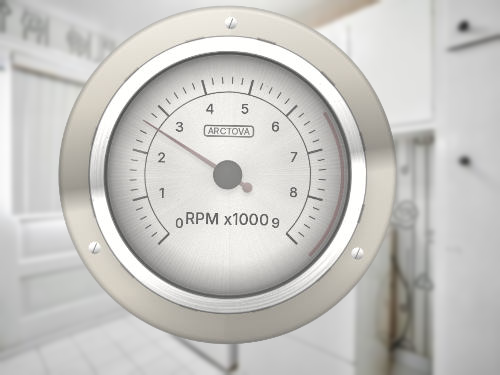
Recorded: 2600; rpm
